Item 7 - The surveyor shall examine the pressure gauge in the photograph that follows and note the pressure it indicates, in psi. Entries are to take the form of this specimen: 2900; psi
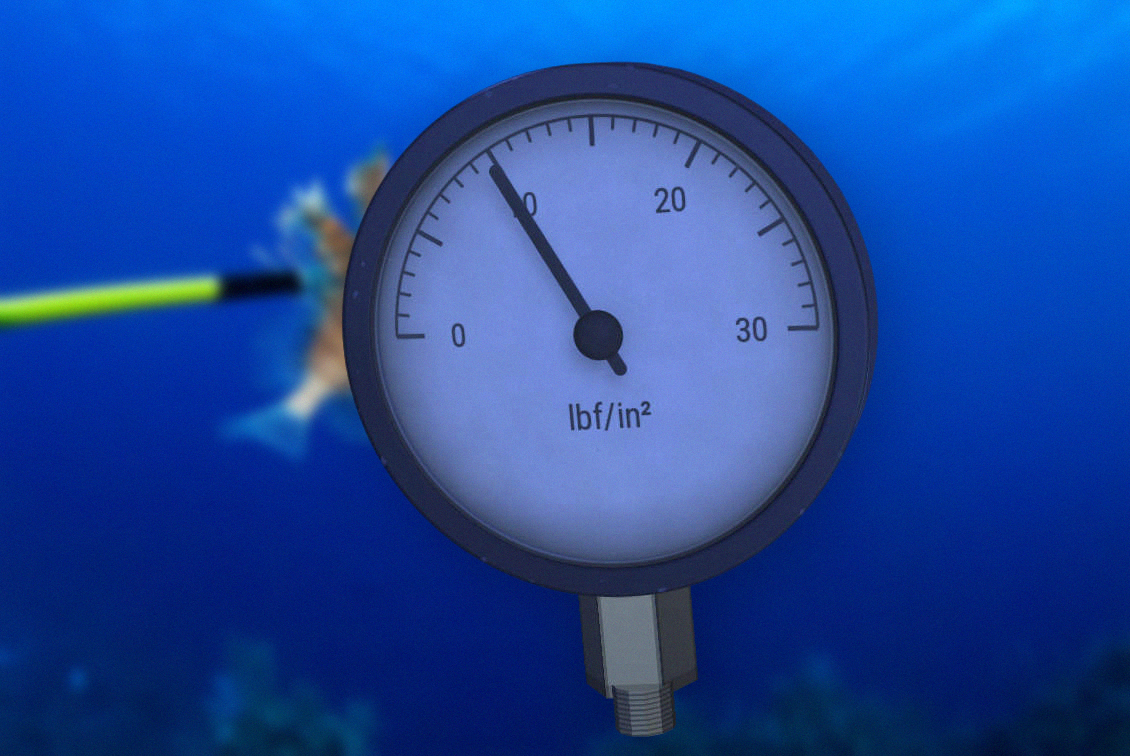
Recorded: 10; psi
